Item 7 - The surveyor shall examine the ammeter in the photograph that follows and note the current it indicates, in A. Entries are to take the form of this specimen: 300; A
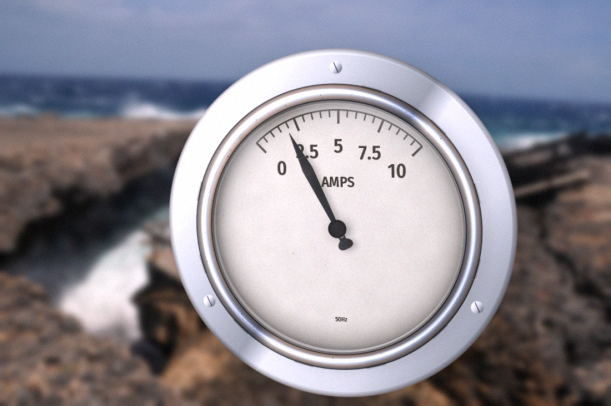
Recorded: 2; A
